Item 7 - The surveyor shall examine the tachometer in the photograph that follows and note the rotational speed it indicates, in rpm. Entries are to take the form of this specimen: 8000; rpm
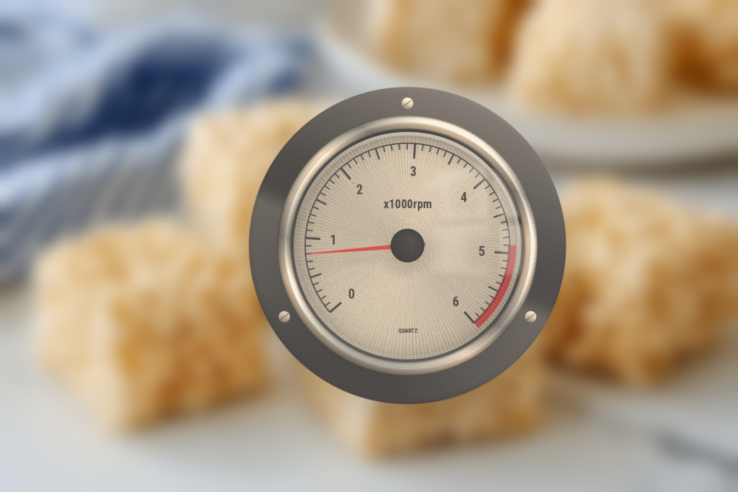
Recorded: 800; rpm
